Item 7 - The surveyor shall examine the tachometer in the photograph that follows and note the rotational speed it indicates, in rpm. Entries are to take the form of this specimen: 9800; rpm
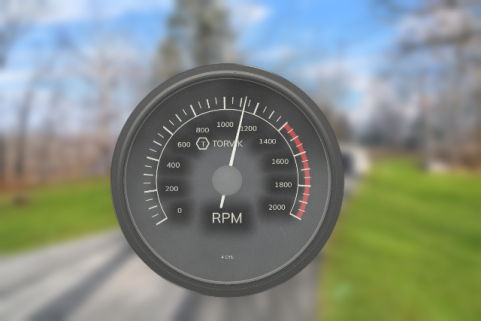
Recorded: 1125; rpm
